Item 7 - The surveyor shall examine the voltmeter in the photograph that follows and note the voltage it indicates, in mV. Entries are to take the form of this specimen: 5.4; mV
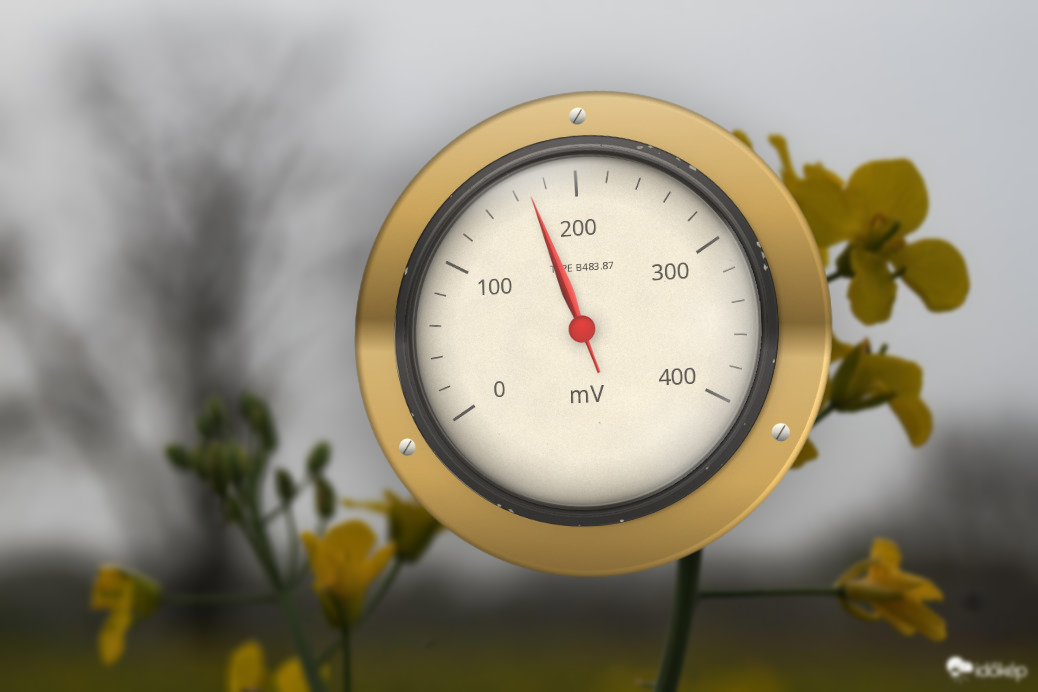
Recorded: 170; mV
